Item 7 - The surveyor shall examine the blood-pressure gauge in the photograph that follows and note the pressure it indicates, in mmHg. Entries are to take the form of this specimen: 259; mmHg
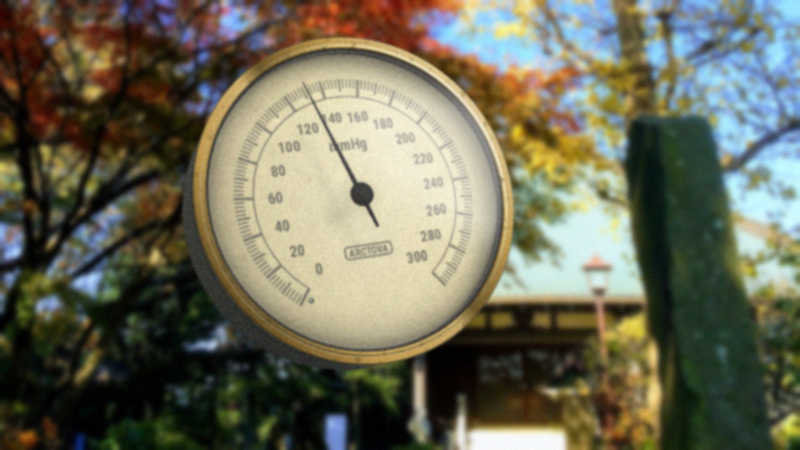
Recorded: 130; mmHg
